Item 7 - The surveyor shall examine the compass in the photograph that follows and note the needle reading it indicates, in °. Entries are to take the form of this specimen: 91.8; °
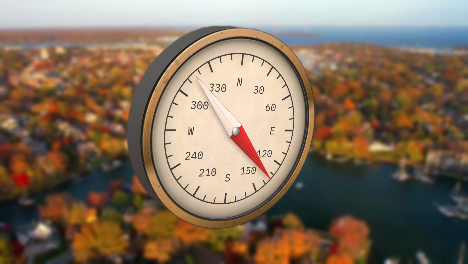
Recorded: 135; °
